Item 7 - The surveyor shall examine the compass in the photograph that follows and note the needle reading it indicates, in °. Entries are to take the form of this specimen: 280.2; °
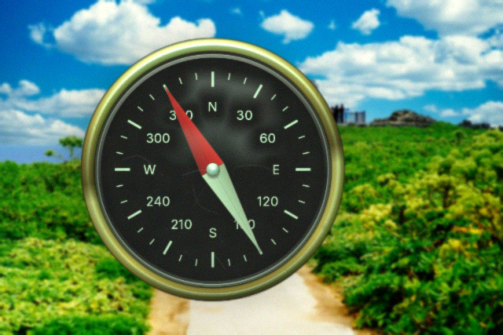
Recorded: 330; °
